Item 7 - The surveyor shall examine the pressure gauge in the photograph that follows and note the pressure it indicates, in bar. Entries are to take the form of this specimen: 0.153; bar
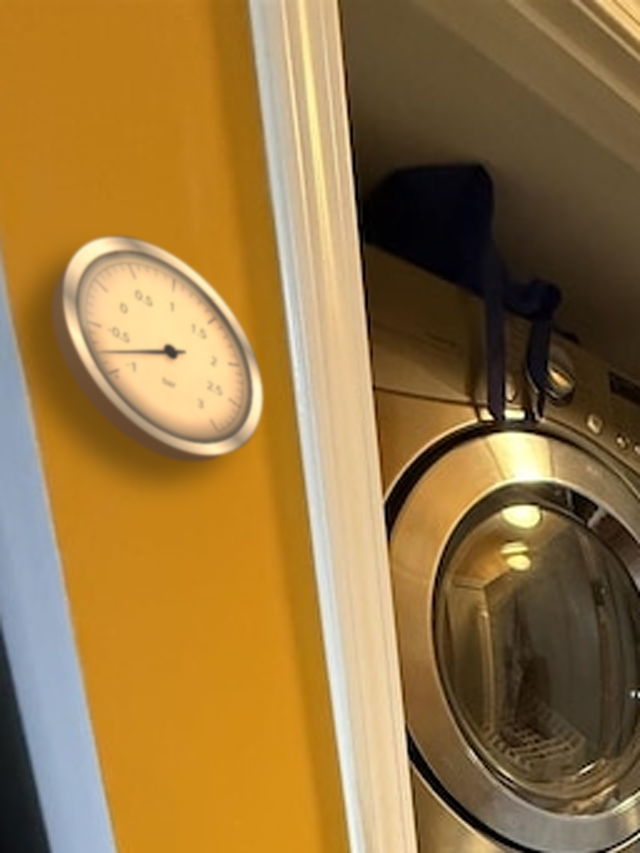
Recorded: -0.8; bar
